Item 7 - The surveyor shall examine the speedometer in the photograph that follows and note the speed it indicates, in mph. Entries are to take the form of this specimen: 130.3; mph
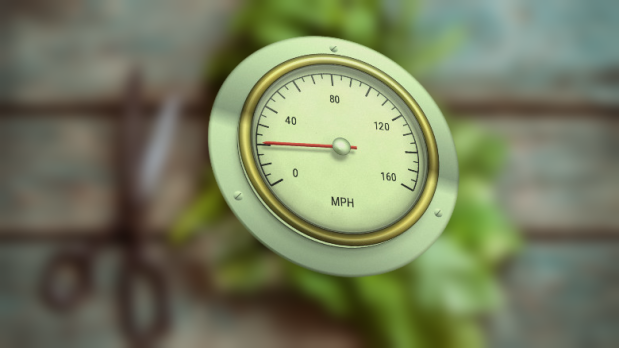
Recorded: 20; mph
